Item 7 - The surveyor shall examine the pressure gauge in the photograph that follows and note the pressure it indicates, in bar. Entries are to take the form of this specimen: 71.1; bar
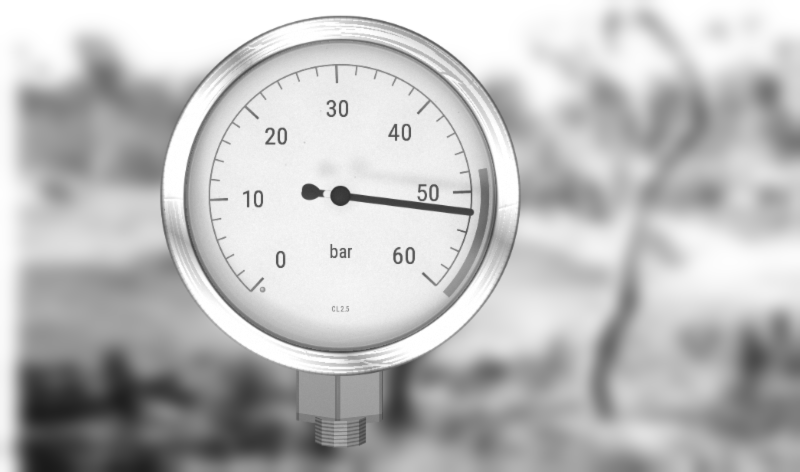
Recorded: 52; bar
